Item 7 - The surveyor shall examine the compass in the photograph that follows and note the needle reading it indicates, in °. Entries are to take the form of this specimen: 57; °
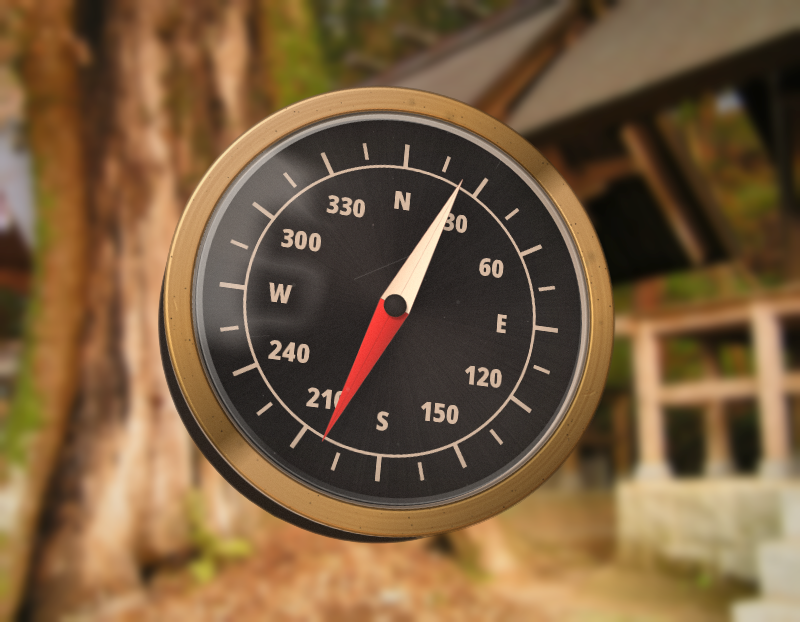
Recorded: 202.5; °
